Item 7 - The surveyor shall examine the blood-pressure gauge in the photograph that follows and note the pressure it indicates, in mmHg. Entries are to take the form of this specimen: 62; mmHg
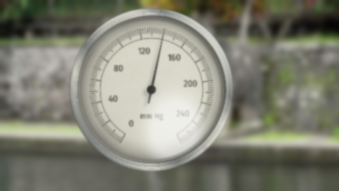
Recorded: 140; mmHg
